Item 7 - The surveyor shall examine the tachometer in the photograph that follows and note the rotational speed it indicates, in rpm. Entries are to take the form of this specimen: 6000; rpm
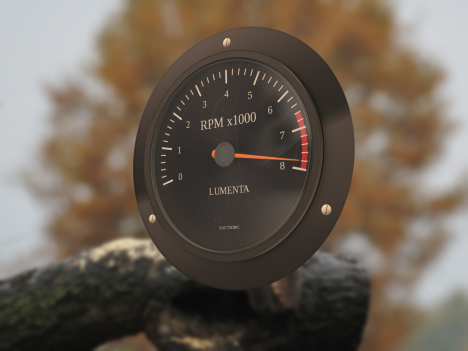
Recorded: 7800; rpm
